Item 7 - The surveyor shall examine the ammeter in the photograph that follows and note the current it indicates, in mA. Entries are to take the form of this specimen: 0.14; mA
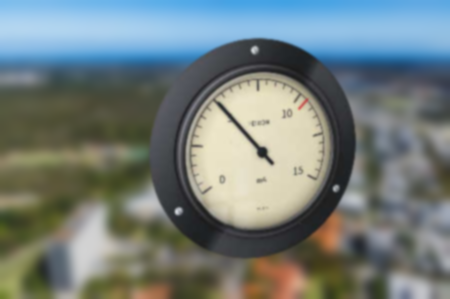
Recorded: 5; mA
